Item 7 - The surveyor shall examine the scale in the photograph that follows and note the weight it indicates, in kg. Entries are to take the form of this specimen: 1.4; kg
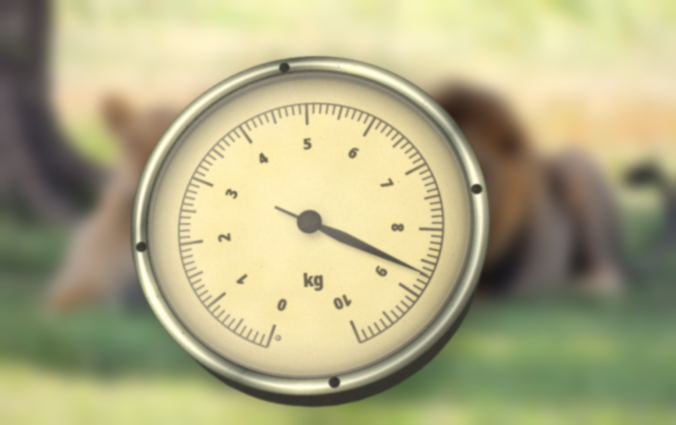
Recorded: 8.7; kg
